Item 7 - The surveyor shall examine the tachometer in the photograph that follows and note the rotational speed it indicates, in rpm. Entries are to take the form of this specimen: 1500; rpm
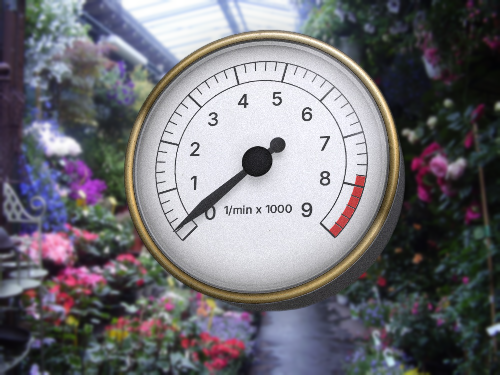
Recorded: 200; rpm
